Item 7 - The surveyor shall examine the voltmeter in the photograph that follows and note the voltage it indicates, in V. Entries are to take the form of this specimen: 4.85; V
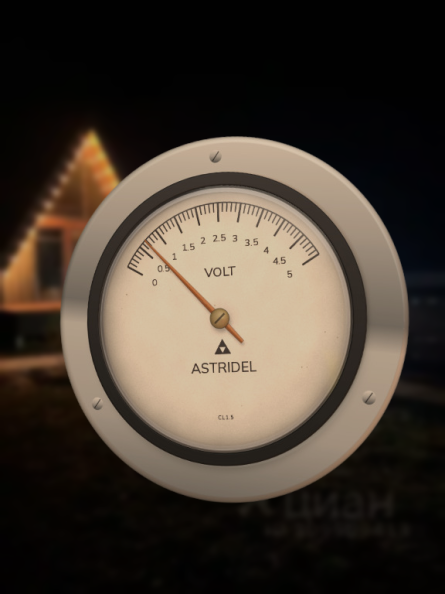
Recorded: 0.7; V
